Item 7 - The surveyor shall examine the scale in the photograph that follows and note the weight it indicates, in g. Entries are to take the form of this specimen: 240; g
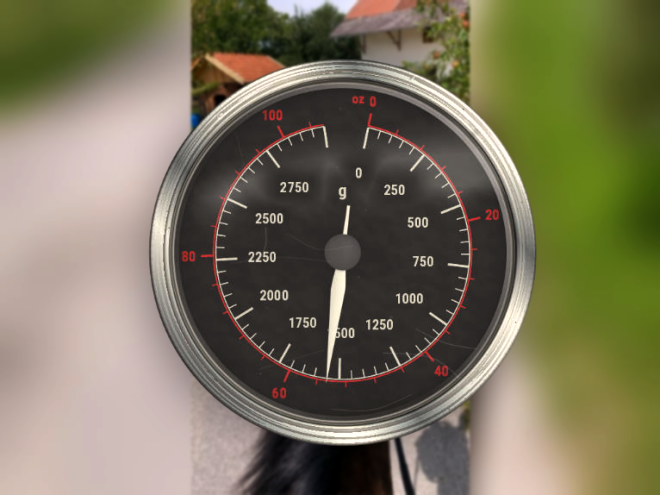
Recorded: 1550; g
